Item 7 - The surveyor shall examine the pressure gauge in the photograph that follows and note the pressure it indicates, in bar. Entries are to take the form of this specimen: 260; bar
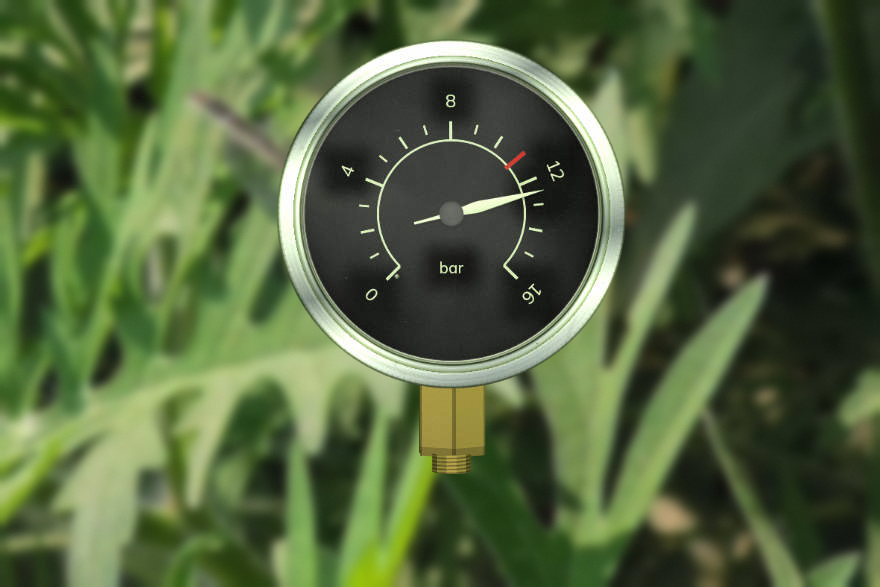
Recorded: 12.5; bar
